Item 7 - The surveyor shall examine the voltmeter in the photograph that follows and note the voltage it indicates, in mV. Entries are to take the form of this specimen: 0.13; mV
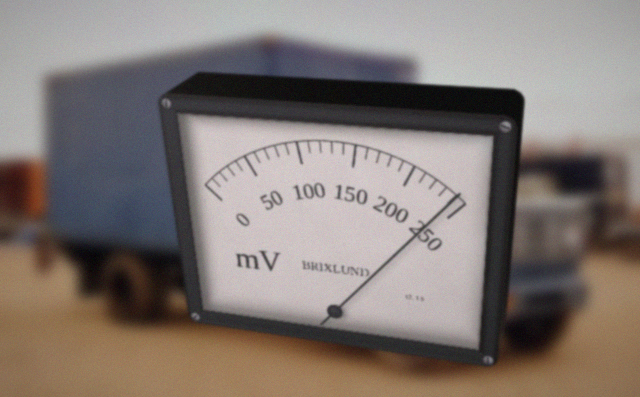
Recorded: 240; mV
